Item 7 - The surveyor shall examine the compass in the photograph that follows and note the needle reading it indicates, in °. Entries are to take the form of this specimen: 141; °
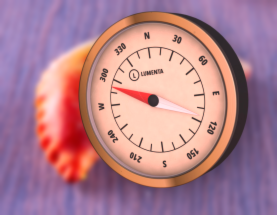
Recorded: 292.5; °
